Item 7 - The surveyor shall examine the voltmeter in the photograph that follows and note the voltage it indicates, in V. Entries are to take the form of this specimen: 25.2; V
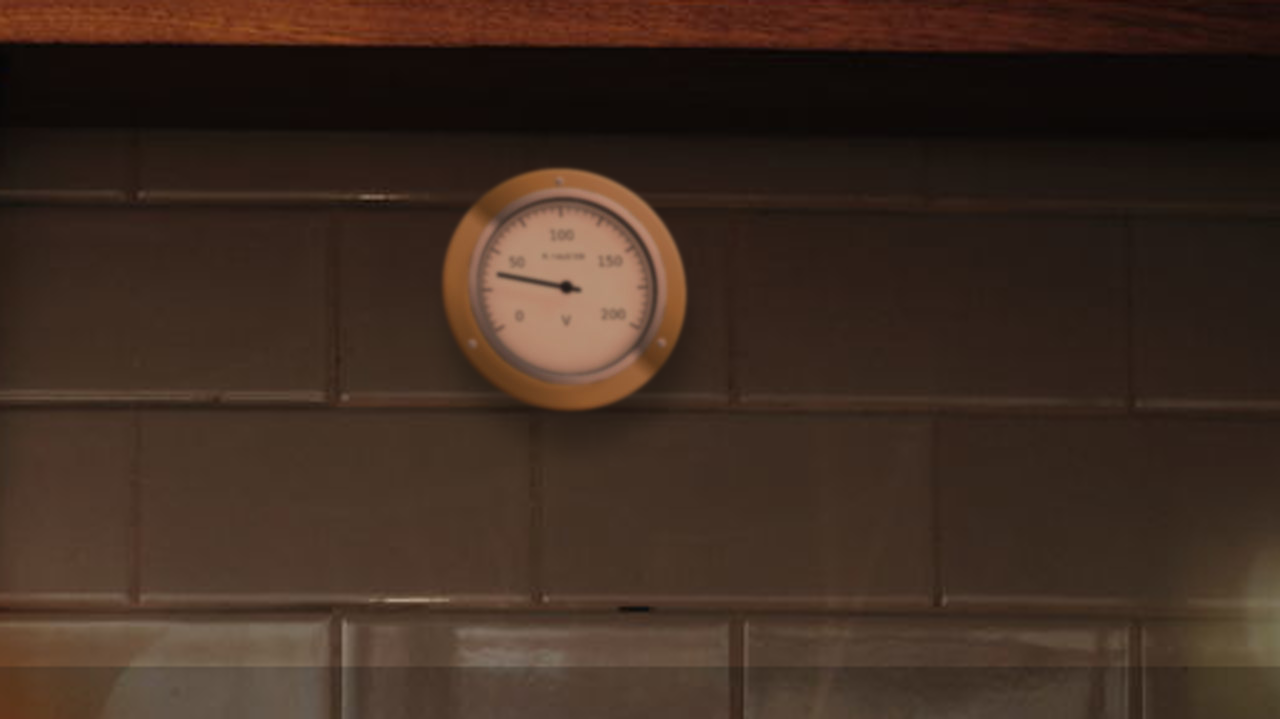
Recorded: 35; V
